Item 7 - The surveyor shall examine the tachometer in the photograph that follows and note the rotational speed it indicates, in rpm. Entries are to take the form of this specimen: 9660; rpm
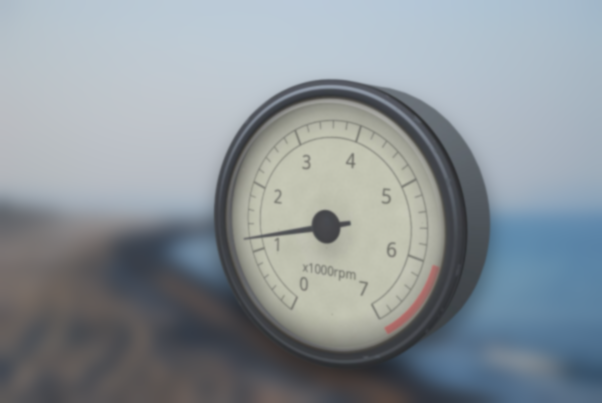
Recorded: 1200; rpm
